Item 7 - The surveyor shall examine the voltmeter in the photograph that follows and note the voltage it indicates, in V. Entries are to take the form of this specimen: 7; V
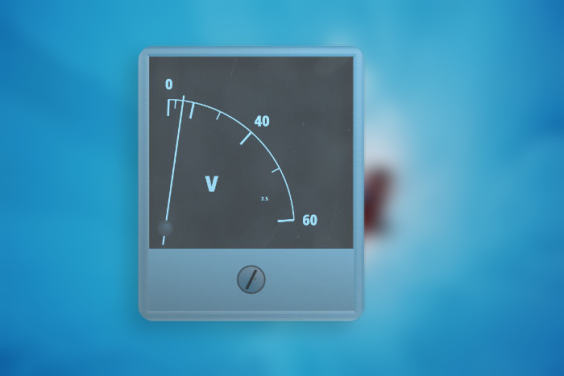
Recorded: 15; V
